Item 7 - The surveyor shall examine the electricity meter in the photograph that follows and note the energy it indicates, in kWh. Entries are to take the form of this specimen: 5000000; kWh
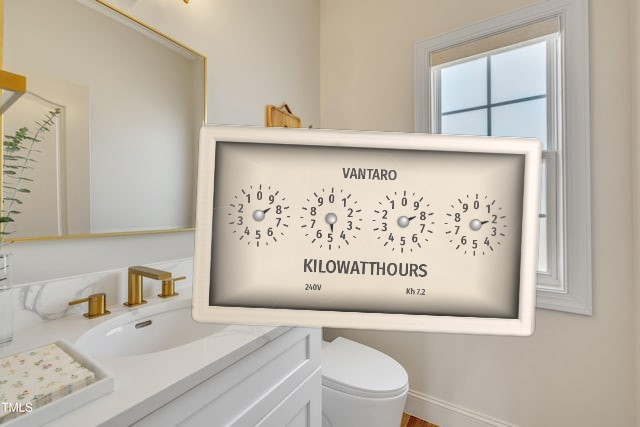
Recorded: 8482; kWh
